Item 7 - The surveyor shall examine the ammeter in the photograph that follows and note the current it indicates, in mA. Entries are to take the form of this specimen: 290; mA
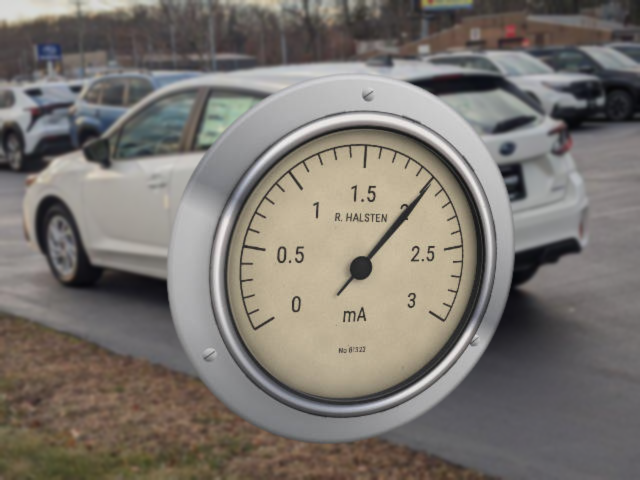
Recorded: 2; mA
